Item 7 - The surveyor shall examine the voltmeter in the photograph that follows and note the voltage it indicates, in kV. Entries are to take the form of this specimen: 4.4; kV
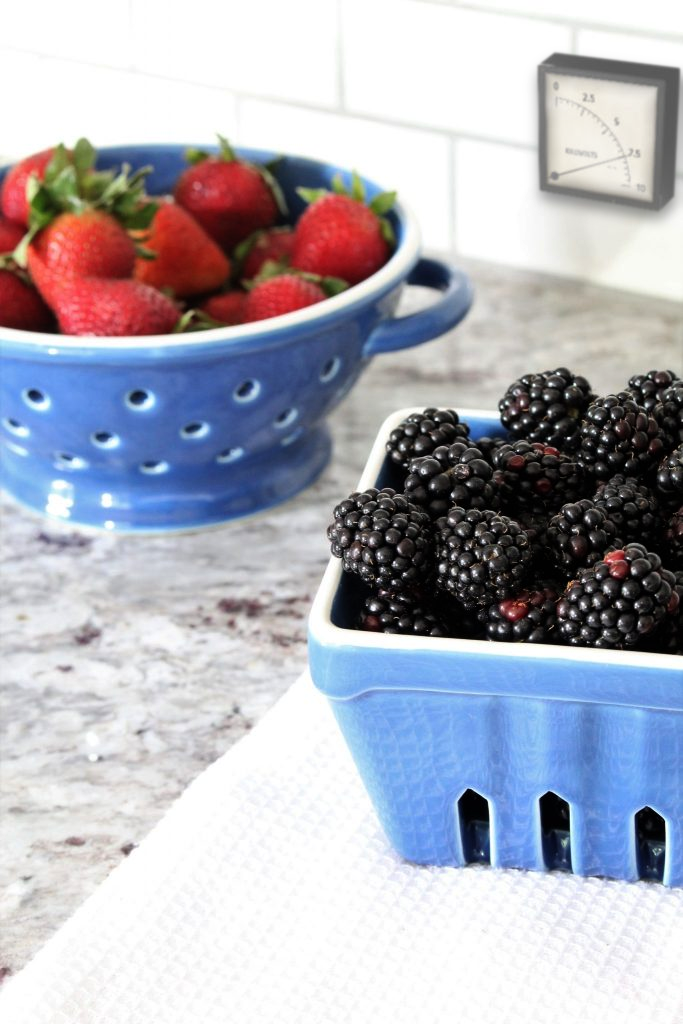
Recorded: 7.5; kV
